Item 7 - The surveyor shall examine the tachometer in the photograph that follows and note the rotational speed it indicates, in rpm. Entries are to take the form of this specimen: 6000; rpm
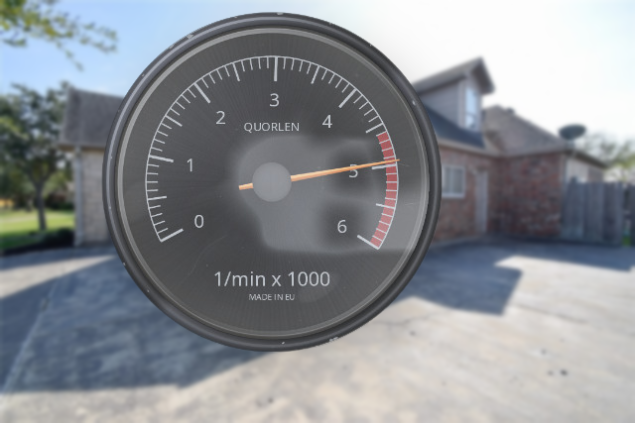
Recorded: 4950; rpm
